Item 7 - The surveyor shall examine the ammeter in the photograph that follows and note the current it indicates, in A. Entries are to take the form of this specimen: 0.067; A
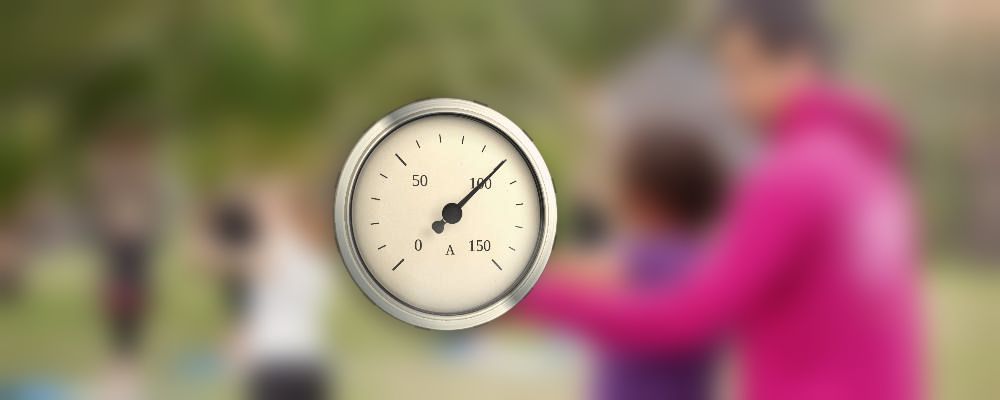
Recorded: 100; A
